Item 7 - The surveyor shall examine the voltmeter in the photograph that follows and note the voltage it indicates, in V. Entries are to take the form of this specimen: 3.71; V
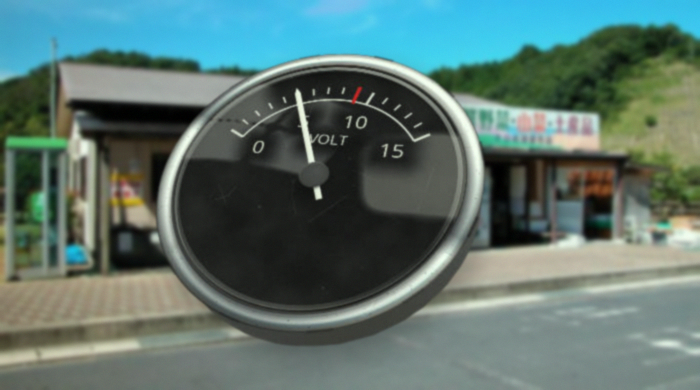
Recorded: 5; V
